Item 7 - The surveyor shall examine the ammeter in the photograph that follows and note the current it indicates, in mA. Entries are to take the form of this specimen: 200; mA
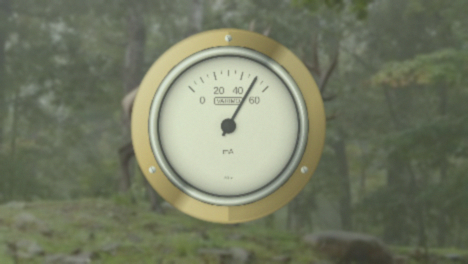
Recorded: 50; mA
